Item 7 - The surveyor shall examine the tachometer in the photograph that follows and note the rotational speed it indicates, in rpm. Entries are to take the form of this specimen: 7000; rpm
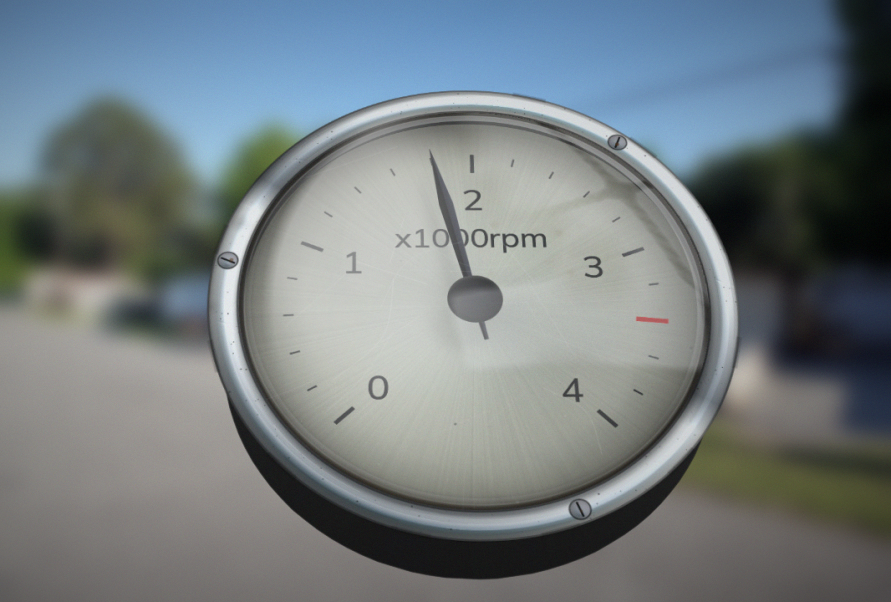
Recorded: 1800; rpm
